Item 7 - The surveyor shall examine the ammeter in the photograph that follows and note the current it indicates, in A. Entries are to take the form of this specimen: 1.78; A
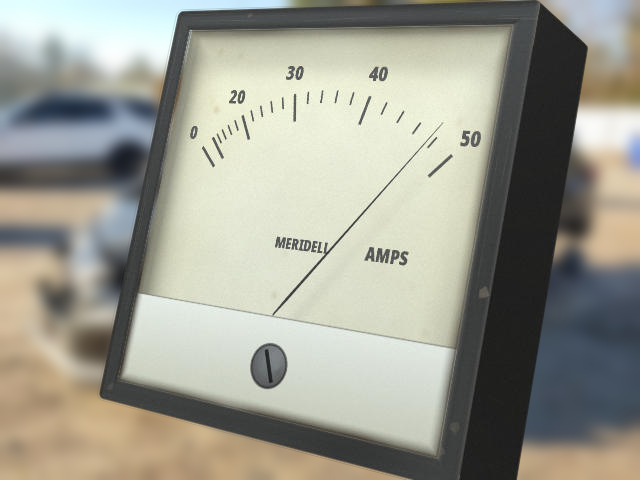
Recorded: 48; A
